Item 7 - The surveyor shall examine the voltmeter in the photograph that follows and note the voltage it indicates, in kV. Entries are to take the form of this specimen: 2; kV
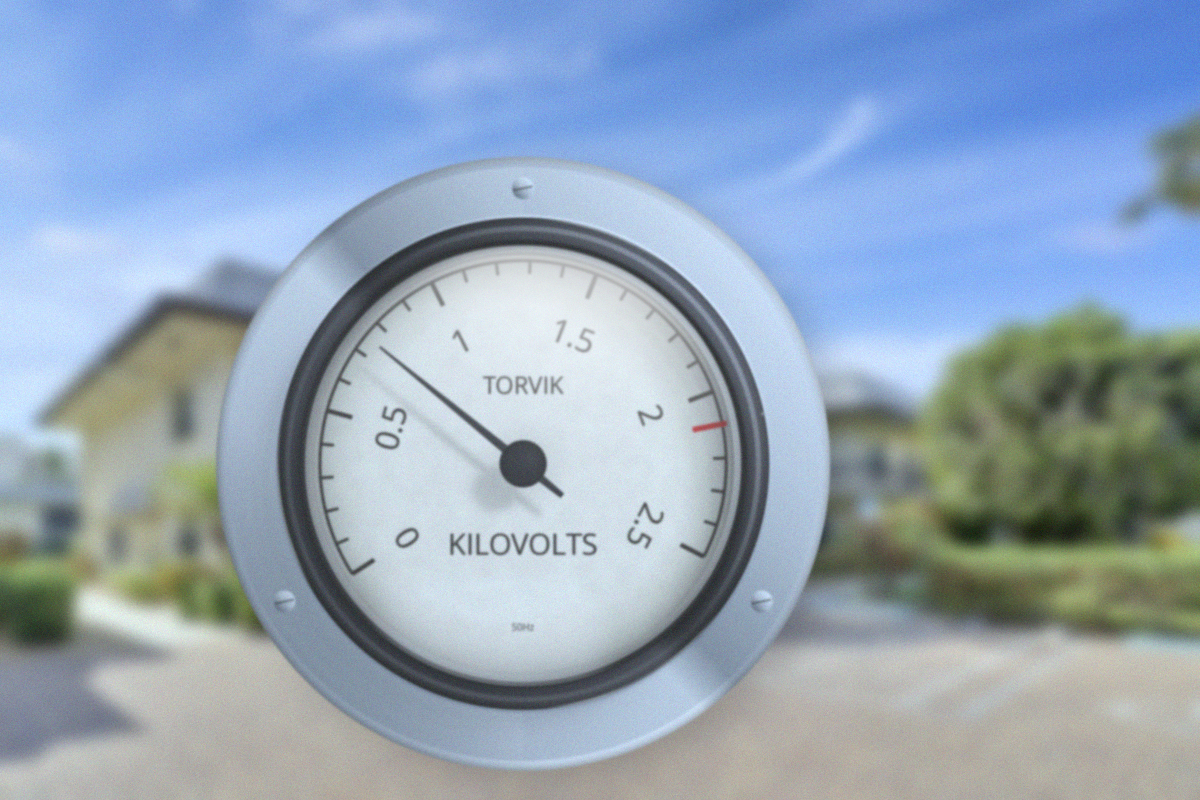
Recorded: 0.75; kV
